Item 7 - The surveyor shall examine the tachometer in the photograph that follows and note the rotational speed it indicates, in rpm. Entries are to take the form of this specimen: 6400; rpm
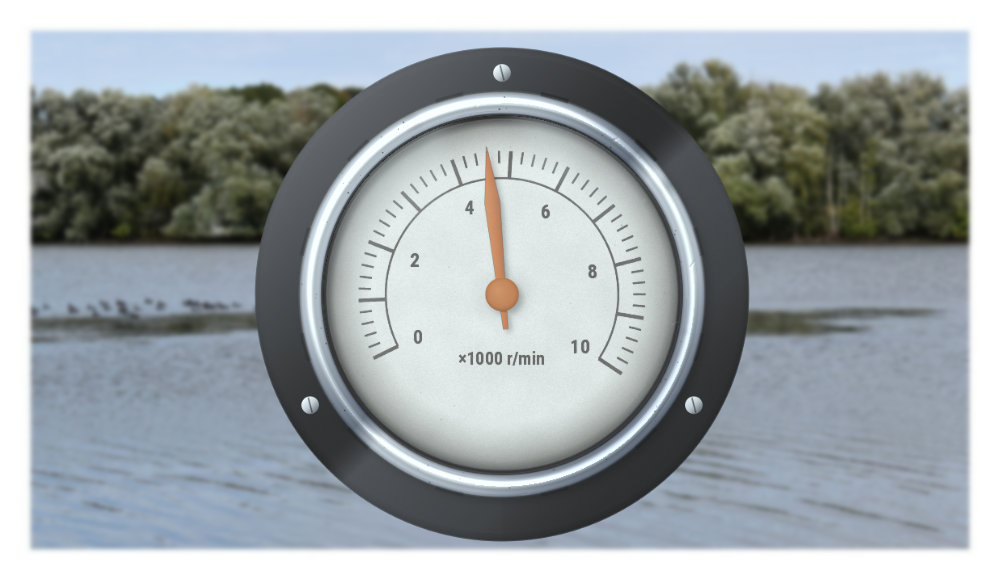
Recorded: 4600; rpm
